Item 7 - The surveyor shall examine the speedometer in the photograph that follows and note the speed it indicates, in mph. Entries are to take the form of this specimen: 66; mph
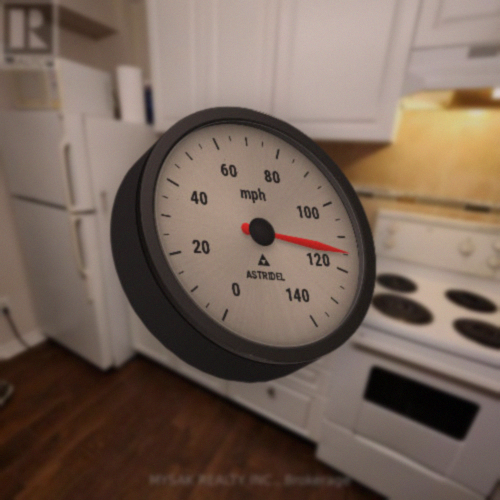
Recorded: 115; mph
